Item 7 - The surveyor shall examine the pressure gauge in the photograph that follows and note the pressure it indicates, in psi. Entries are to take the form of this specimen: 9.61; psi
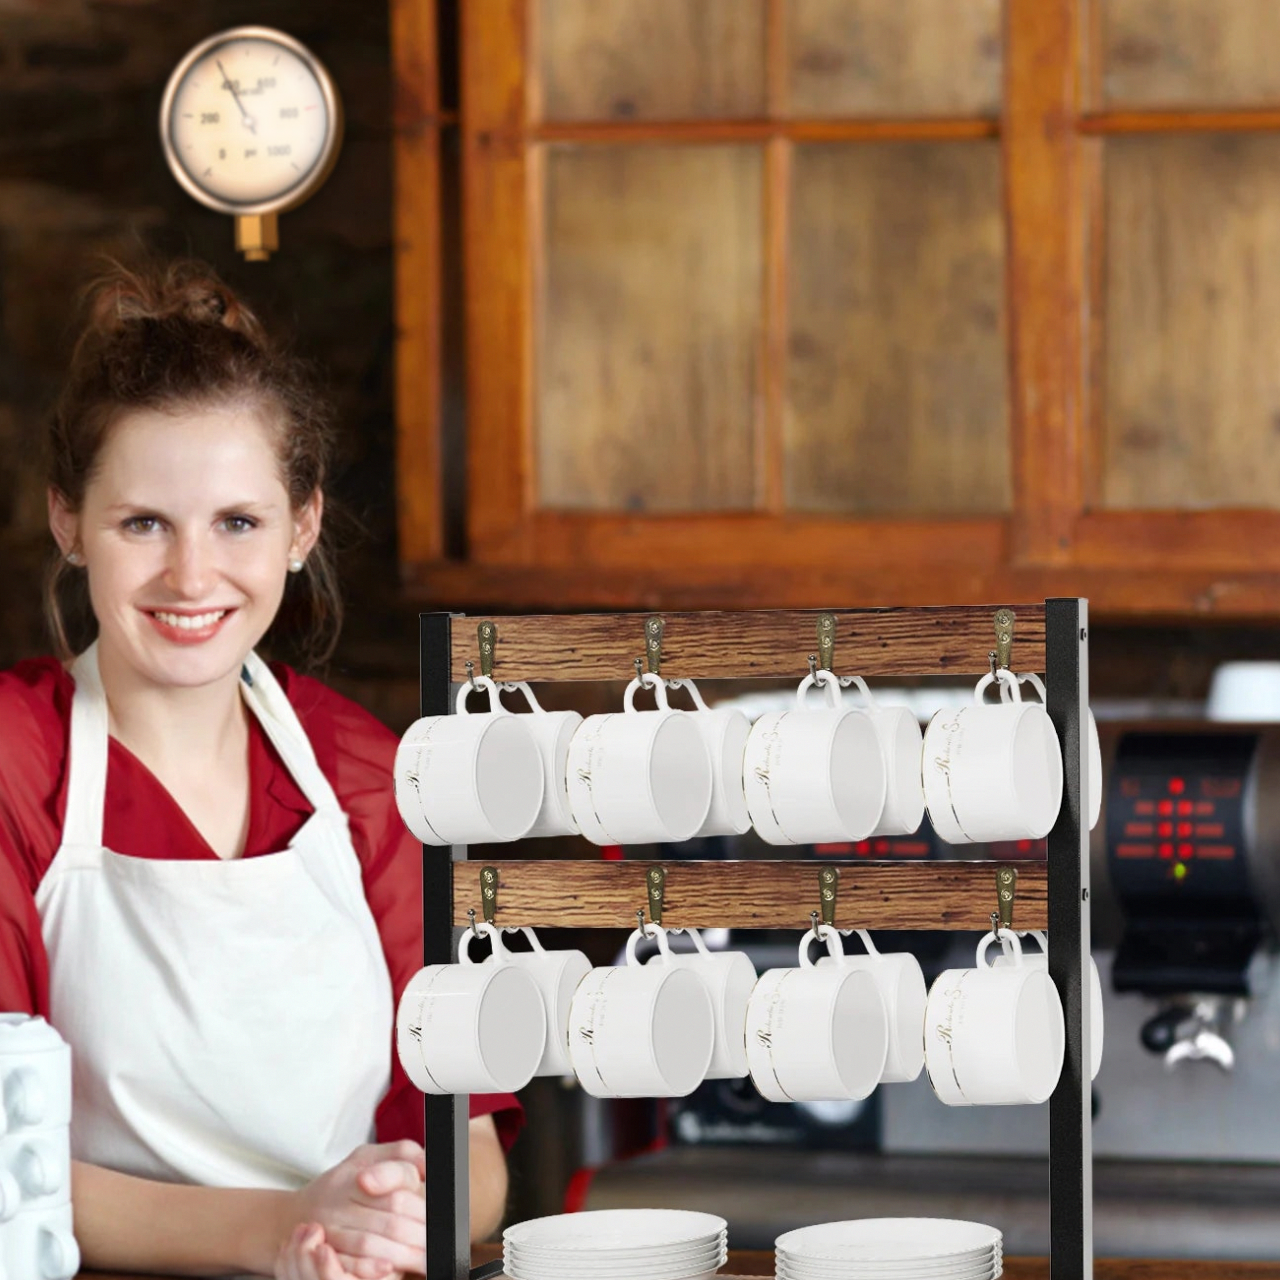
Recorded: 400; psi
